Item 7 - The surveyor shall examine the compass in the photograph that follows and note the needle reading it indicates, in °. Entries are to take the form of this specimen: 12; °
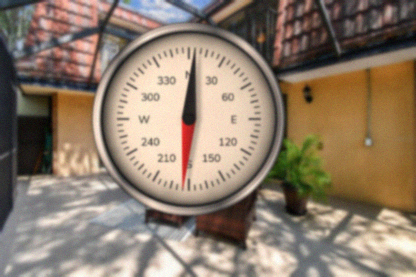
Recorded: 185; °
